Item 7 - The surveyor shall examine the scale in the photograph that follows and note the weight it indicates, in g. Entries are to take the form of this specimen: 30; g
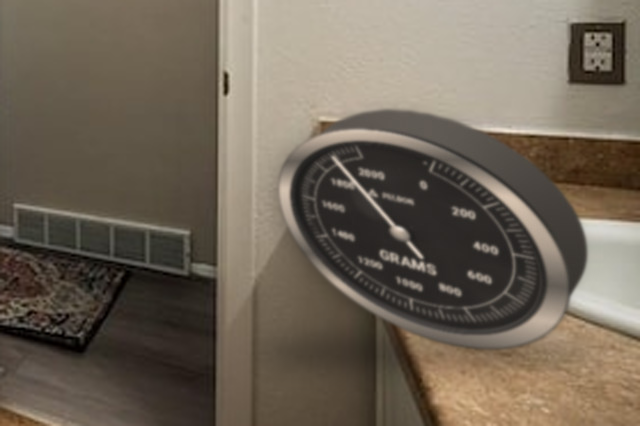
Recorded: 1900; g
